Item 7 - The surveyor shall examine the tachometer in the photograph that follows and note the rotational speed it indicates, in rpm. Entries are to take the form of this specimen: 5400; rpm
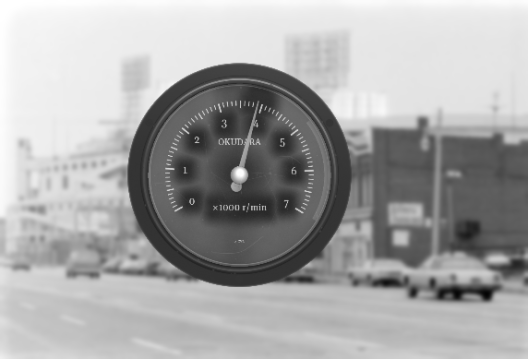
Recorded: 3900; rpm
